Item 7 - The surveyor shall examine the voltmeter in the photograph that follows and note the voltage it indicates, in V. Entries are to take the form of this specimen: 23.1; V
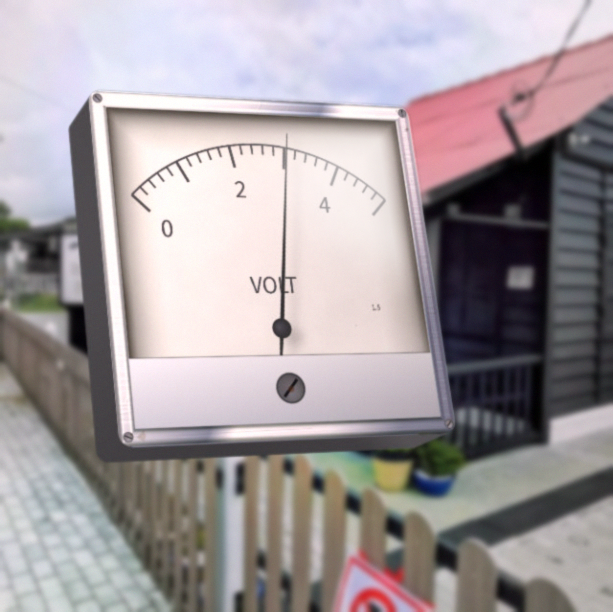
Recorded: 3; V
